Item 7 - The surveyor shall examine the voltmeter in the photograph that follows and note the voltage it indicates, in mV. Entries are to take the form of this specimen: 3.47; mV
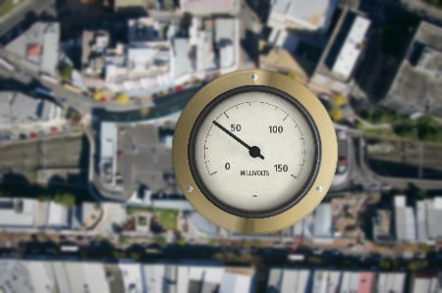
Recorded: 40; mV
